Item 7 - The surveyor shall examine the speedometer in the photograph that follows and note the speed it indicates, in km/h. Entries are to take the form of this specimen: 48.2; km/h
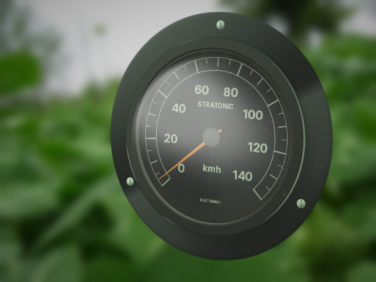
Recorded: 2.5; km/h
